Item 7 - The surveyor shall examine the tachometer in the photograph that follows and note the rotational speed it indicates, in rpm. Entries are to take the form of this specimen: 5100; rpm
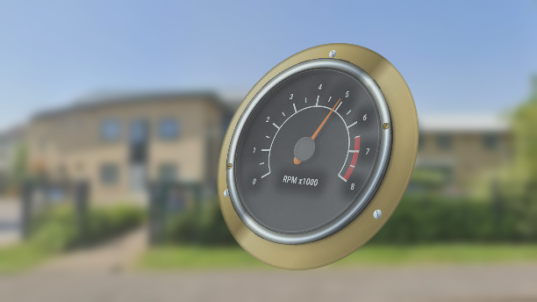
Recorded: 5000; rpm
